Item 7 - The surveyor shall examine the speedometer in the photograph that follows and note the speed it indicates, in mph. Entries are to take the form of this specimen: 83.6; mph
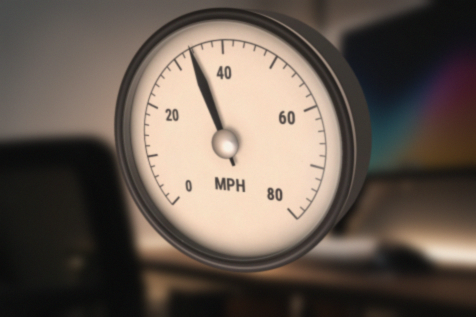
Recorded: 34; mph
